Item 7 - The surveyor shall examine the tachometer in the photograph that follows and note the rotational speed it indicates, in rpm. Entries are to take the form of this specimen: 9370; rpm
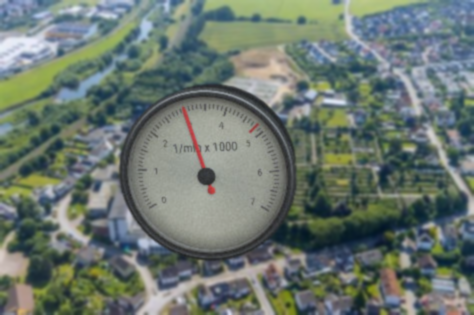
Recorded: 3000; rpm
